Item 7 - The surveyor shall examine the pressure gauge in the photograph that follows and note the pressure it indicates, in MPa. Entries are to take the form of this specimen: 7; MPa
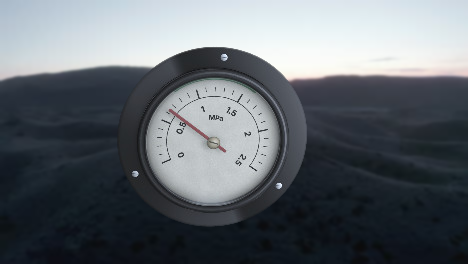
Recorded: 0.65; MPa
